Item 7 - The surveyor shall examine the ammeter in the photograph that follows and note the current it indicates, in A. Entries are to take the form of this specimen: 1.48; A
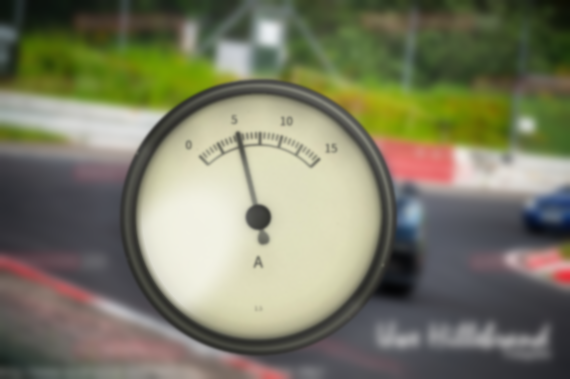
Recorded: 5; A
